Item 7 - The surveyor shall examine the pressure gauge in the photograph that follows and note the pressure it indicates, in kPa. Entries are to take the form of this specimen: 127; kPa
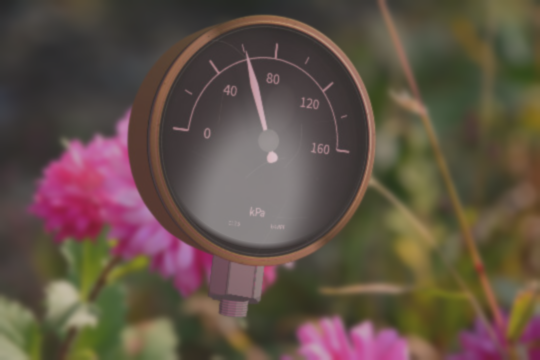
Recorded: 60; kPa
